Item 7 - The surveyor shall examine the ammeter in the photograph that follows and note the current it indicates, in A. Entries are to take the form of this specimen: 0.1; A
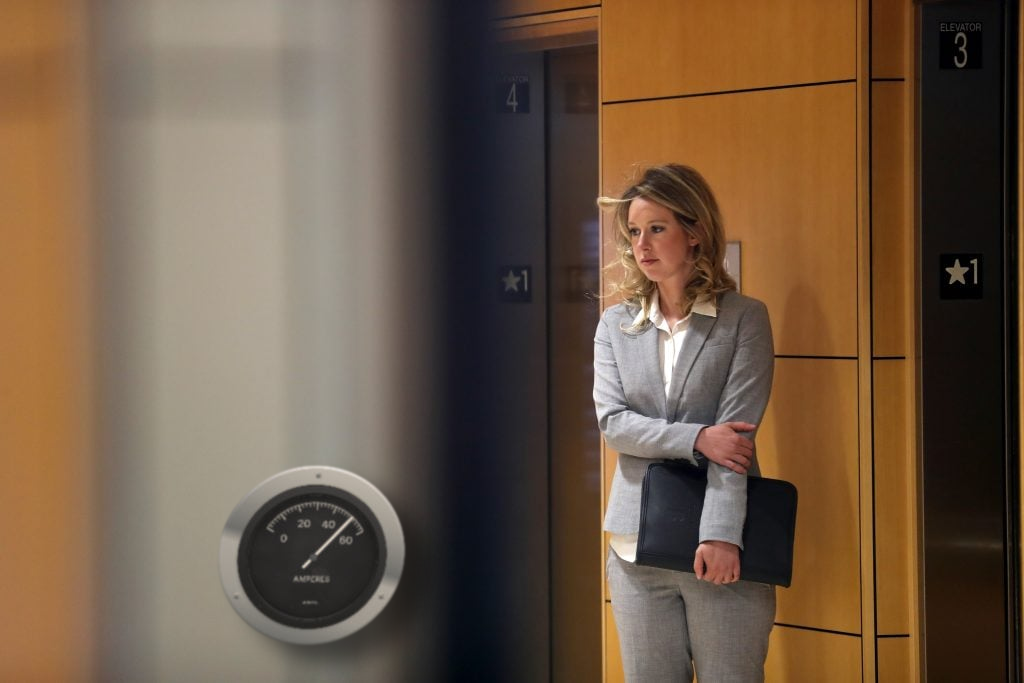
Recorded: 50; A
